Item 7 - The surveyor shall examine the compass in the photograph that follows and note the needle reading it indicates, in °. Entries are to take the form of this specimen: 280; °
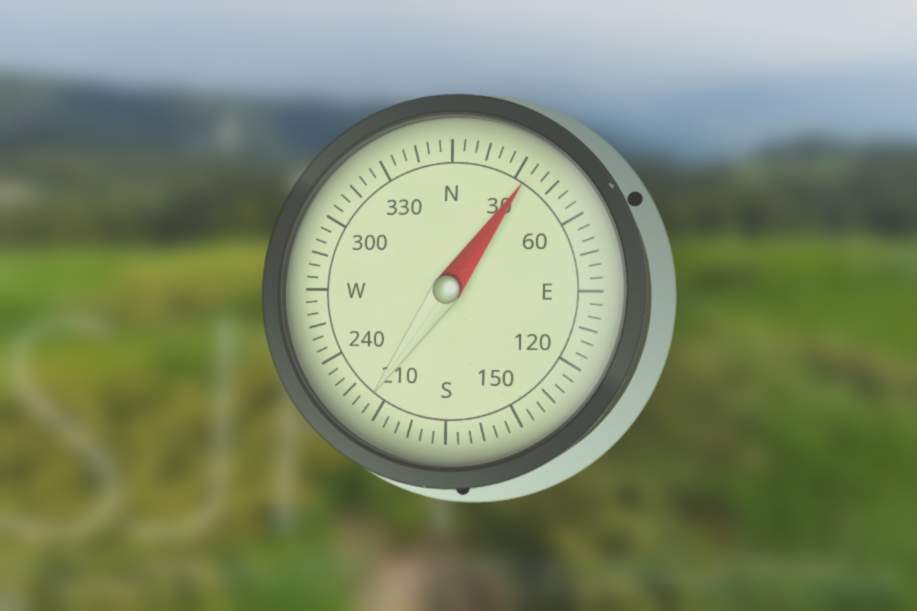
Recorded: 35; °
